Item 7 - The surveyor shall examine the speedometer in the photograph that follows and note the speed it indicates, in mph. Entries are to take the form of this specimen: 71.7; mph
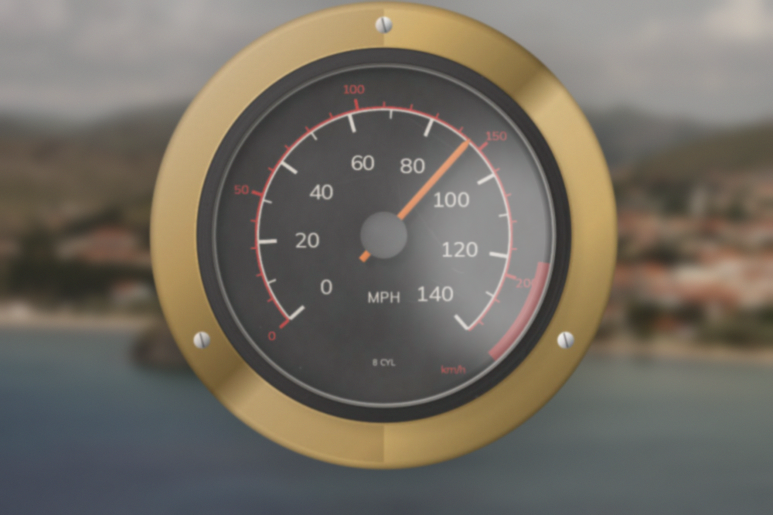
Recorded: 90; mph
